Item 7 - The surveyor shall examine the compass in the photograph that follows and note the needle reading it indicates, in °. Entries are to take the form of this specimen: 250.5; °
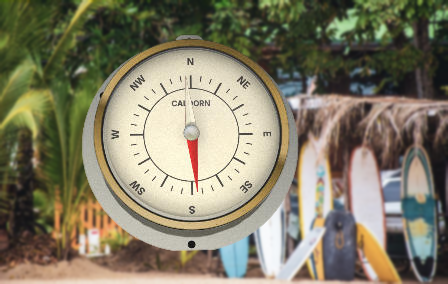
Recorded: 175; °
